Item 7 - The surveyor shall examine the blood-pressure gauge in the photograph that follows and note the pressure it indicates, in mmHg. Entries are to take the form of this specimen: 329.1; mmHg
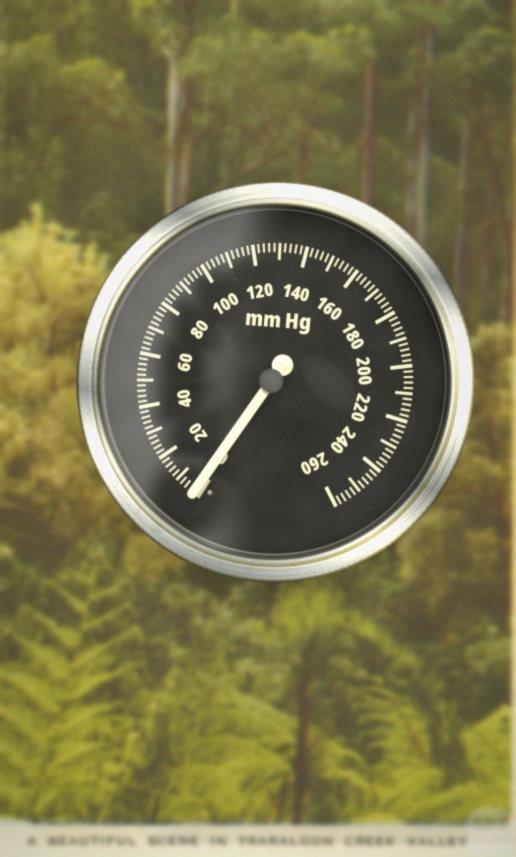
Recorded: 2; mmHg
